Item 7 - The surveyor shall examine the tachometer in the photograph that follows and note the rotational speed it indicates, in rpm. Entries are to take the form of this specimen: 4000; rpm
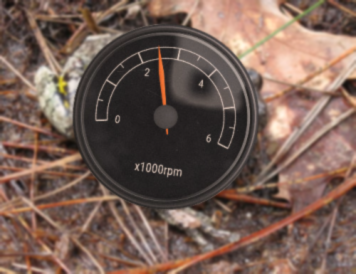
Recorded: 2500; rpm
